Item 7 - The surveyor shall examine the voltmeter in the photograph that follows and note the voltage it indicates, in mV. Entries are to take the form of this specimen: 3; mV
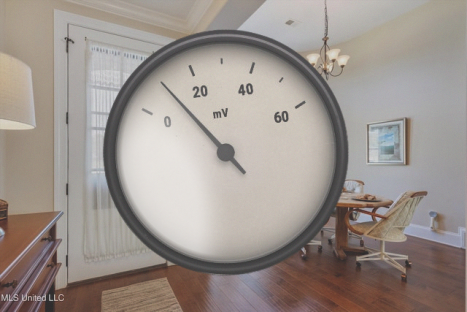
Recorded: 10; mV
